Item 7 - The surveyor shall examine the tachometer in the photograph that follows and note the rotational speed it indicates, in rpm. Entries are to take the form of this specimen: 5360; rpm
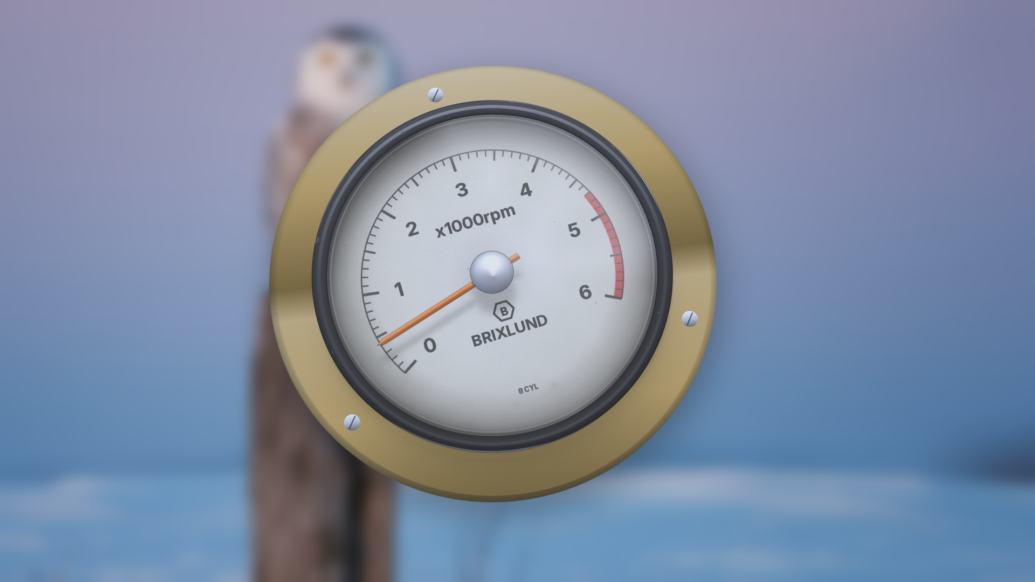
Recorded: 400; rpm
